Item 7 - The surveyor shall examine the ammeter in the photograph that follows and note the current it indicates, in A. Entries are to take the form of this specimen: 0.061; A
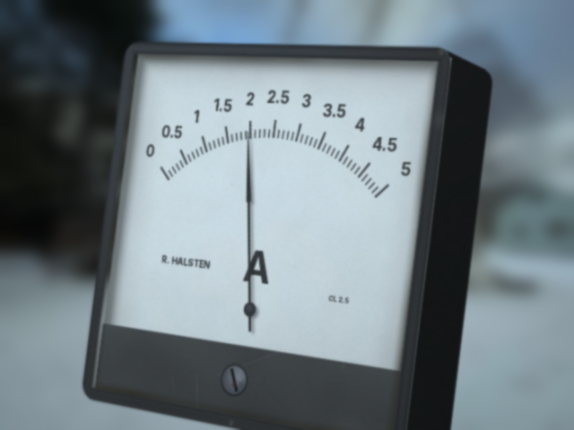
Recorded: 2; A
